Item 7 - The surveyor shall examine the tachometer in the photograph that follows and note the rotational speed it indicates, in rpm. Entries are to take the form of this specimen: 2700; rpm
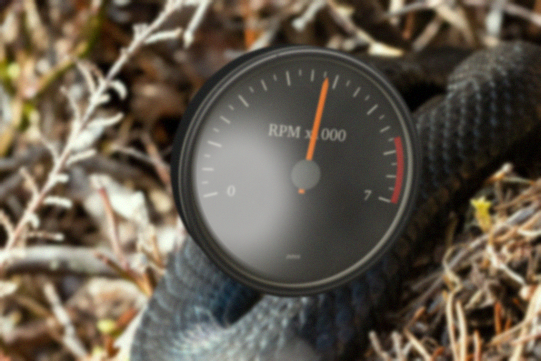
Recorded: 3750; rpm
